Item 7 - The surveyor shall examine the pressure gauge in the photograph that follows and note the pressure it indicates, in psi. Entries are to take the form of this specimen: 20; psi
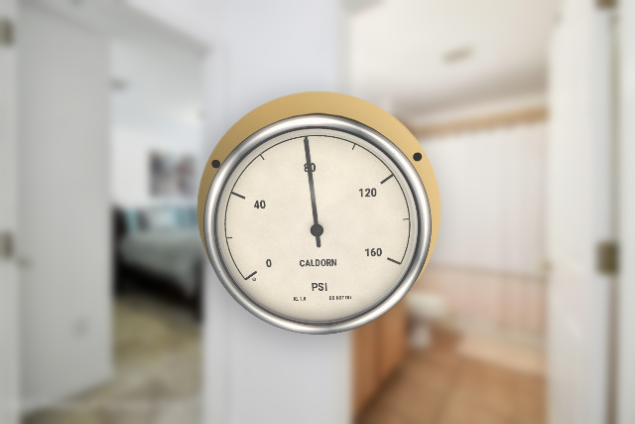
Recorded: 80; psi
